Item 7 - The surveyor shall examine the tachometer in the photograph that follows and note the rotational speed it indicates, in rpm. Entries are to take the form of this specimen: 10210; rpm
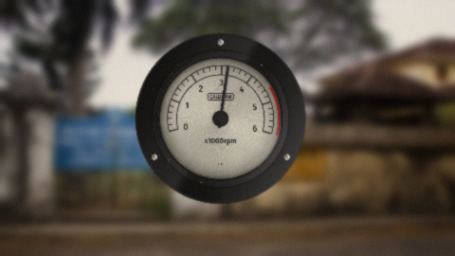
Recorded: 3200; rpm
